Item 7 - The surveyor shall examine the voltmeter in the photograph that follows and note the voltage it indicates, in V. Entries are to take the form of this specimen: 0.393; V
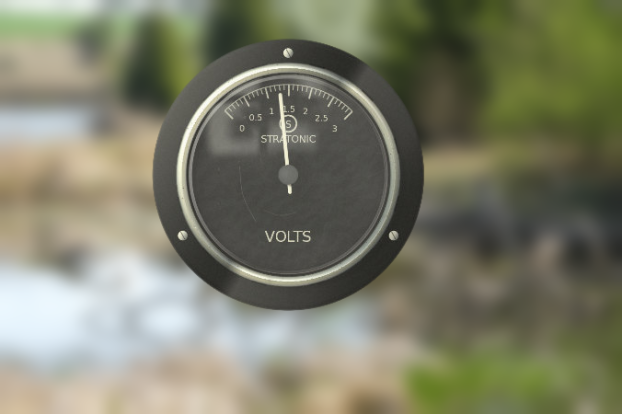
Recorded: 1.3; V
